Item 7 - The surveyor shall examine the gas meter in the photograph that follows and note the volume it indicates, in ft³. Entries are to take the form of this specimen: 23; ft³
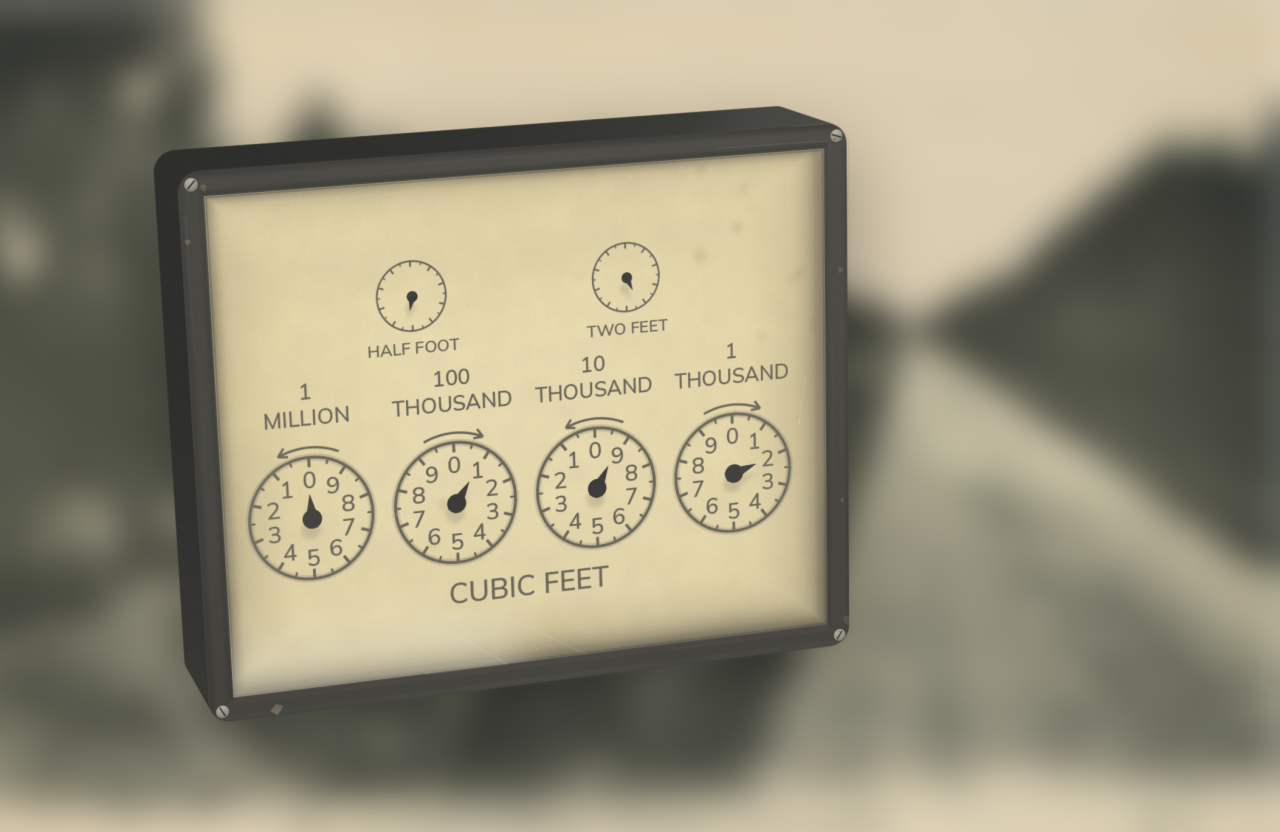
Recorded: 9200; ft³
